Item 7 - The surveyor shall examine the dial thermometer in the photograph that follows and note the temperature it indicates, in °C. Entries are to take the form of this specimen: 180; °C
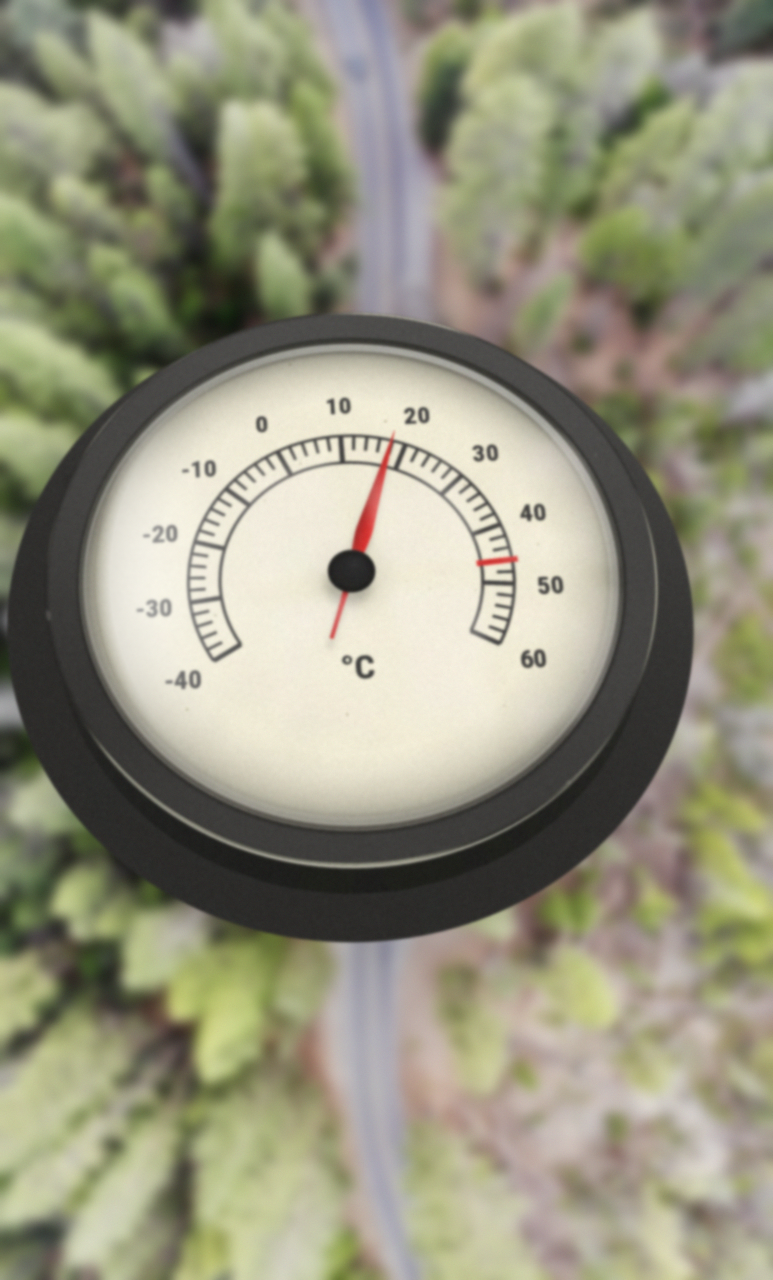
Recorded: 18; °C
